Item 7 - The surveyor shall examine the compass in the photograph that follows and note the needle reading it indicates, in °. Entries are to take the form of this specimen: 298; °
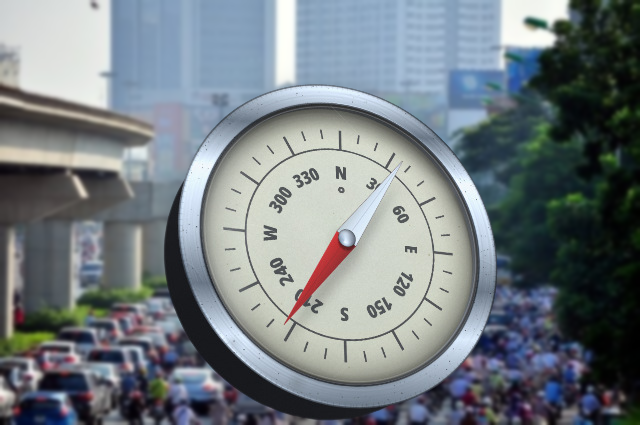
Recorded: 215; °
